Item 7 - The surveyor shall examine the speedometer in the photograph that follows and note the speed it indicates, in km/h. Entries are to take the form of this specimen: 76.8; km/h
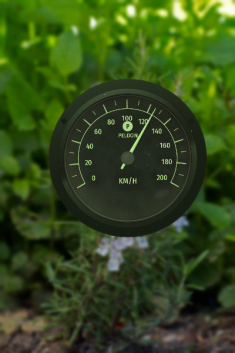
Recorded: 125; km/h
